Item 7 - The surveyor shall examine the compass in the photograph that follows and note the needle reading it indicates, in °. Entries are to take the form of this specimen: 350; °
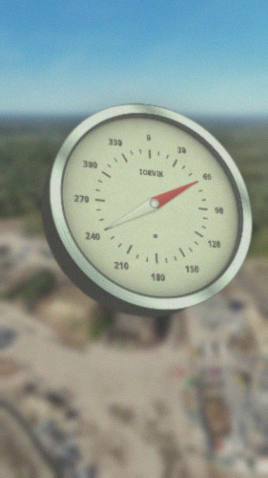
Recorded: 60; °
